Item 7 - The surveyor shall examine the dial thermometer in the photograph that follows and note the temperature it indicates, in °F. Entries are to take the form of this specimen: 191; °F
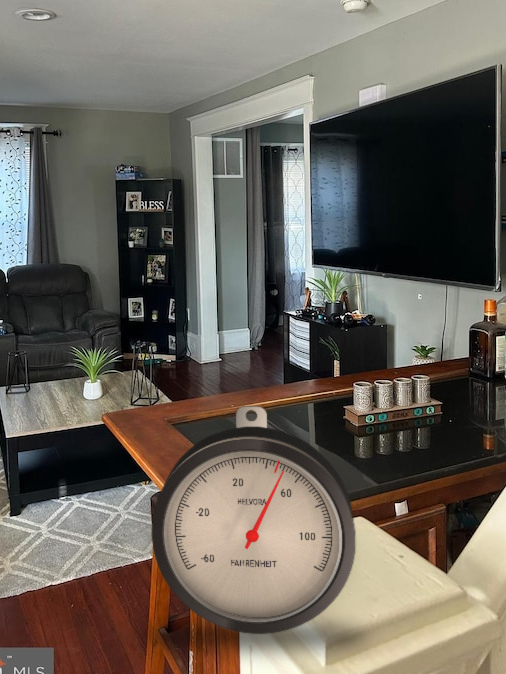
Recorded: 50; °F
